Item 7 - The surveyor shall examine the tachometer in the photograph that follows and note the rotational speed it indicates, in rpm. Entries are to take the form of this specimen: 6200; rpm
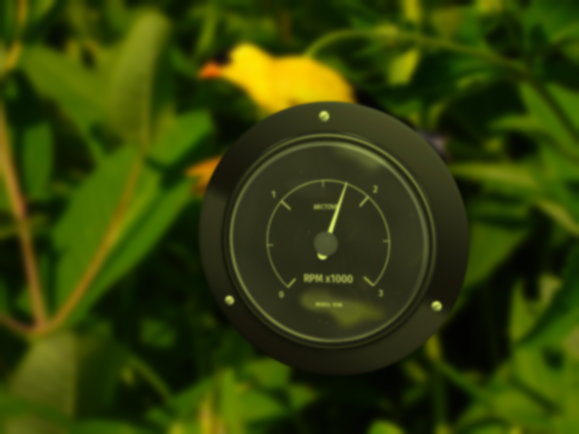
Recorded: 1750; rpm
